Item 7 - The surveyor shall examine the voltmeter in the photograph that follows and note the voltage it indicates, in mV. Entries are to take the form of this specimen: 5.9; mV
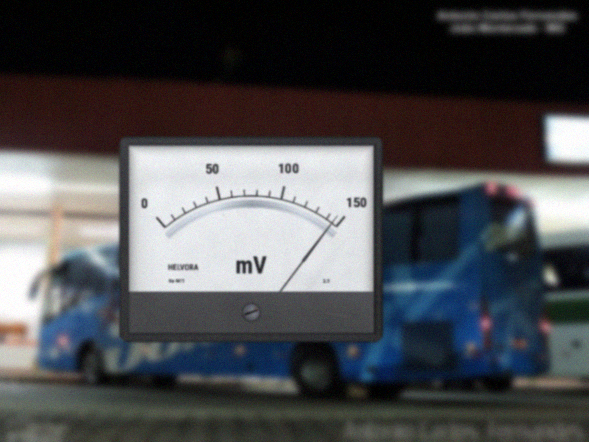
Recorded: 145; mV
